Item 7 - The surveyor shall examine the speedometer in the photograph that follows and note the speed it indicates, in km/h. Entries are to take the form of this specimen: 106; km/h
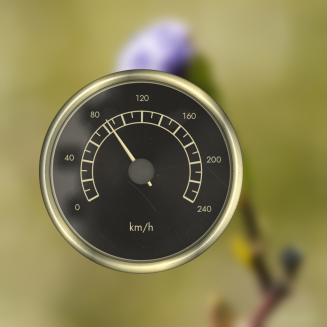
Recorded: 85; km/h
